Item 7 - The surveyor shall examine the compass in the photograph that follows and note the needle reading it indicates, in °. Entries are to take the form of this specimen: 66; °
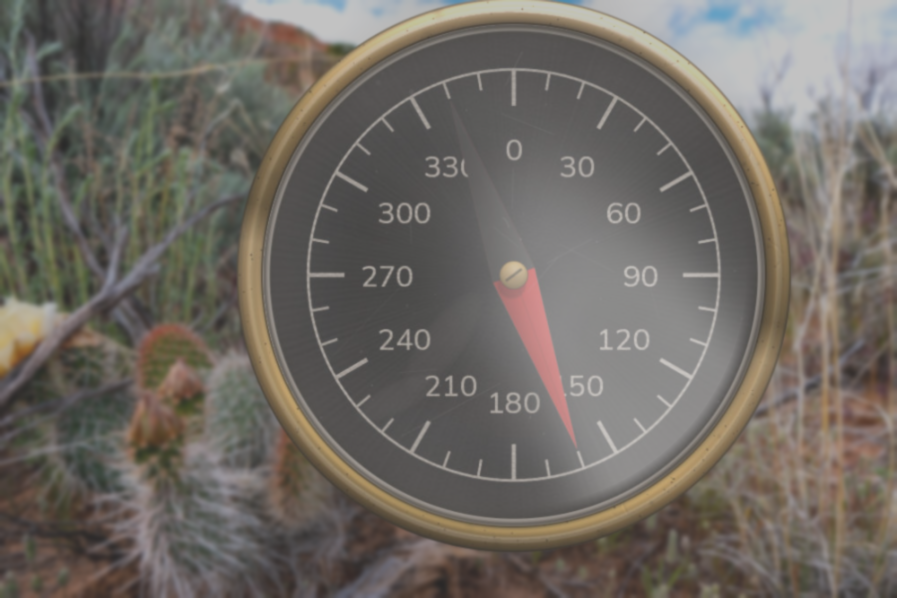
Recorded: 160; °
